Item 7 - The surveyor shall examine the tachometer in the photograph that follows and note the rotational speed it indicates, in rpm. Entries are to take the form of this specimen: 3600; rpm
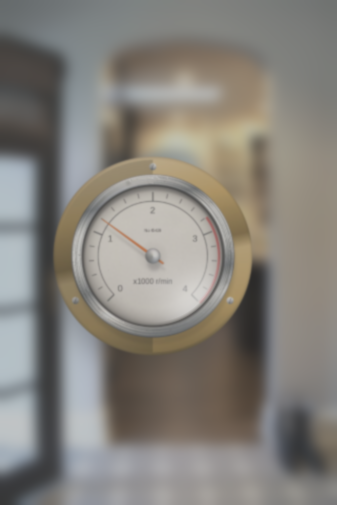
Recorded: 1200; rpm
